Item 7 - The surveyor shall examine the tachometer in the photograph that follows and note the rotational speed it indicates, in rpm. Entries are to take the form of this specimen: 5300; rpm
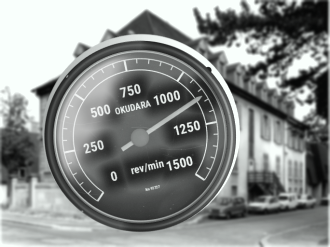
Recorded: 1125; rpm
